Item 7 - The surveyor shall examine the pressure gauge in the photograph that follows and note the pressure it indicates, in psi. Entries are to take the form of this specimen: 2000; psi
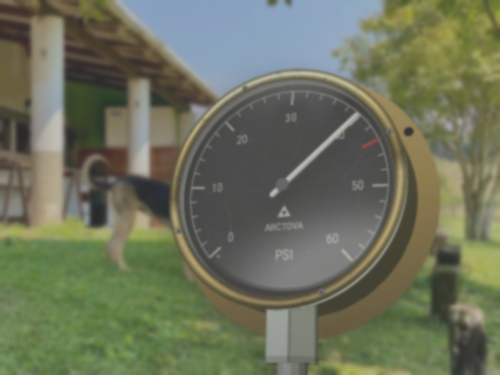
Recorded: 40; psi
